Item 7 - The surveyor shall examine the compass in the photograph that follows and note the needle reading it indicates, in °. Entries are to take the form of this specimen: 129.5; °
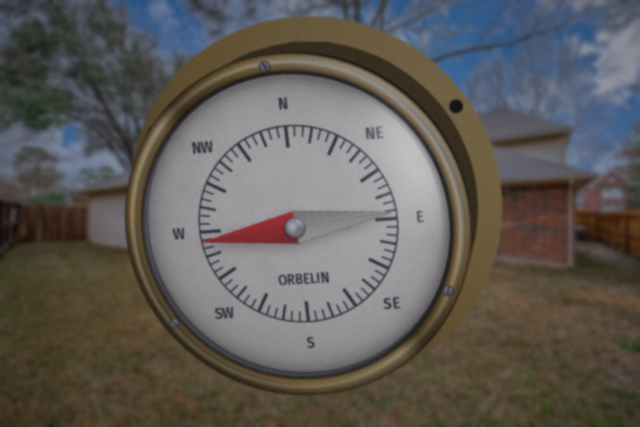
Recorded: 265; °
